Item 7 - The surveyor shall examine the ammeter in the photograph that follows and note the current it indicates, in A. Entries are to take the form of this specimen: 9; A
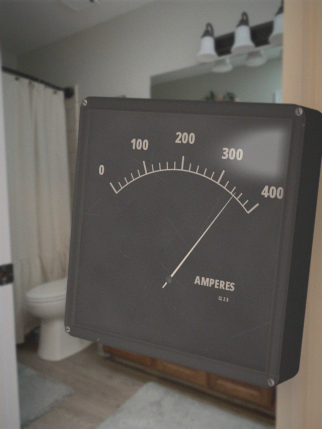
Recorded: 350; A
